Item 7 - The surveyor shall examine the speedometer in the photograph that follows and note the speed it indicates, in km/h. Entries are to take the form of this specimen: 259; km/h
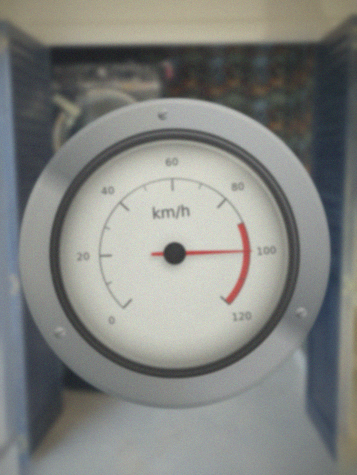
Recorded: 100; km/h
